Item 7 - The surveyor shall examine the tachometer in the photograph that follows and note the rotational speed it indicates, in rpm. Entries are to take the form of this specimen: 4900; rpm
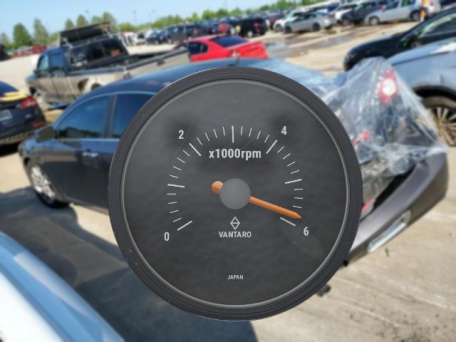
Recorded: 5800; rpm
